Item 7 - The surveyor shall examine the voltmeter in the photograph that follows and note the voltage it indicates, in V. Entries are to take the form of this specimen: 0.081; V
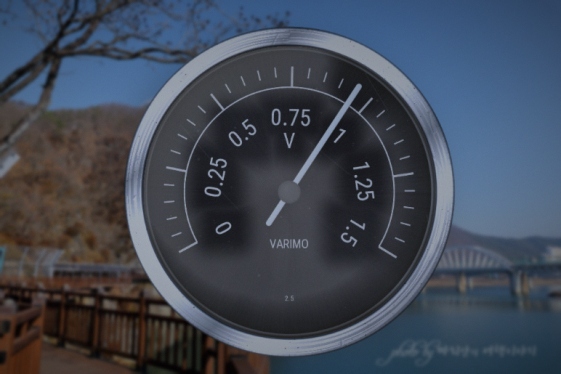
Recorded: 0.95; V
